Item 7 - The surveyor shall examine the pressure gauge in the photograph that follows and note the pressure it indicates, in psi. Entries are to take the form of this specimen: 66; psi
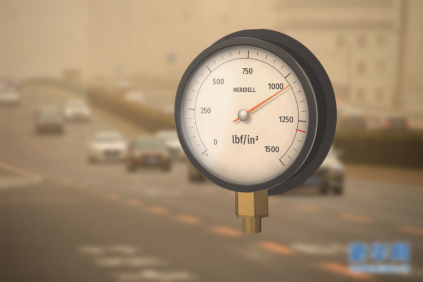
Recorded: 1050; psi
